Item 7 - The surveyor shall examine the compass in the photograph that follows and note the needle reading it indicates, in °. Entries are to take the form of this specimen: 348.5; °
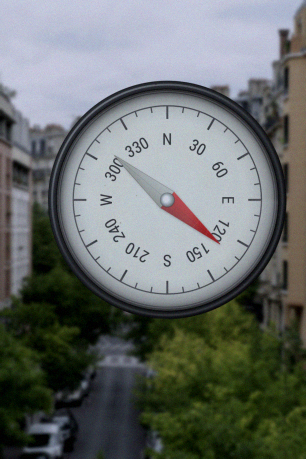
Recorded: 130; °
